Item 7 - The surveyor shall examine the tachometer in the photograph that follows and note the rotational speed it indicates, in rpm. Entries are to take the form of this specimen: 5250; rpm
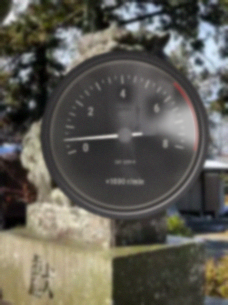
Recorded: 500; rpm
